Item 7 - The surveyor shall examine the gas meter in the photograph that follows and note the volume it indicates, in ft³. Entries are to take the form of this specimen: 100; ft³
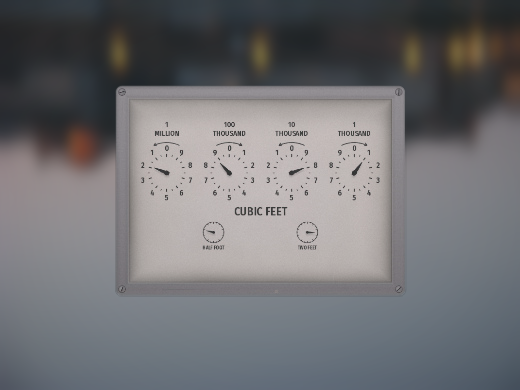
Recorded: 188100; ft³
